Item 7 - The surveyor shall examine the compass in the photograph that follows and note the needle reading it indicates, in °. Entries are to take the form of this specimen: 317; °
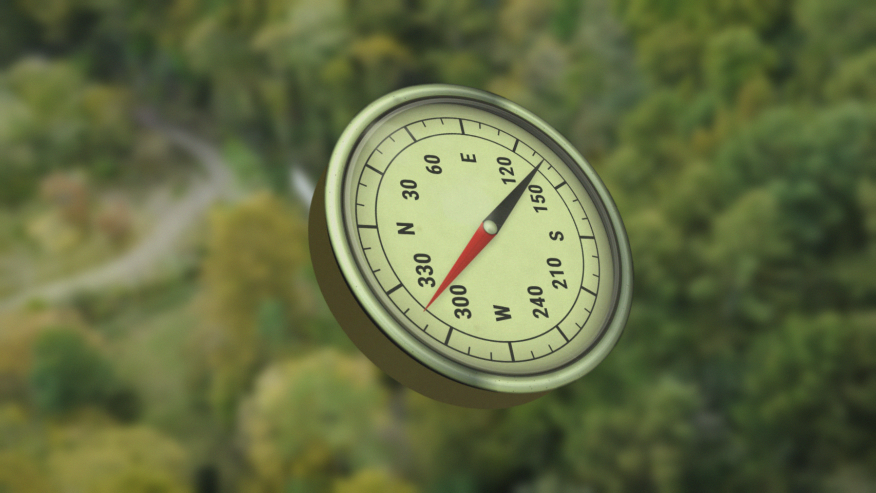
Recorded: 315; °
